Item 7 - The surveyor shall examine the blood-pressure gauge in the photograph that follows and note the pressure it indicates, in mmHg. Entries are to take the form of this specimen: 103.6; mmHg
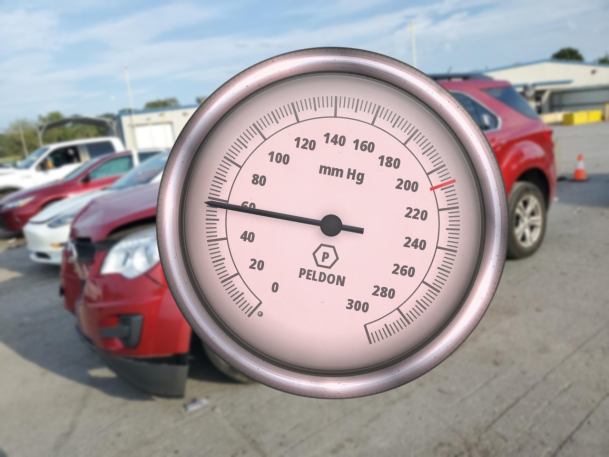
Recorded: 58; mmHg
